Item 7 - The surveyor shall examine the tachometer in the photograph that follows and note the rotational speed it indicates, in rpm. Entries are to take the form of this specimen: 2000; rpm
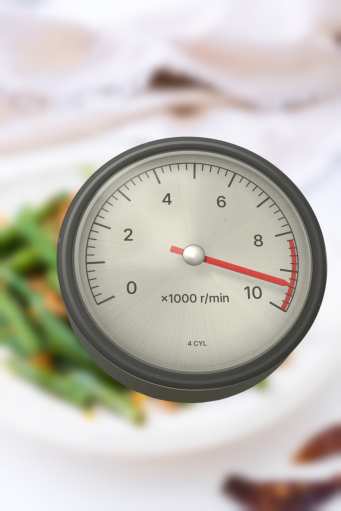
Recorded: 9400; rpm
